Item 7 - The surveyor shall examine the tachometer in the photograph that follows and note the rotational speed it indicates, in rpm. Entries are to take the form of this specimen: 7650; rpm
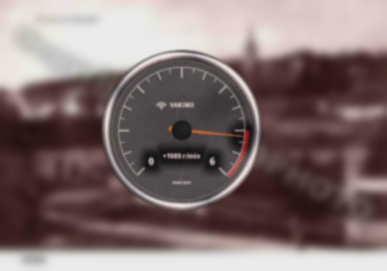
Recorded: 5125; rpm
